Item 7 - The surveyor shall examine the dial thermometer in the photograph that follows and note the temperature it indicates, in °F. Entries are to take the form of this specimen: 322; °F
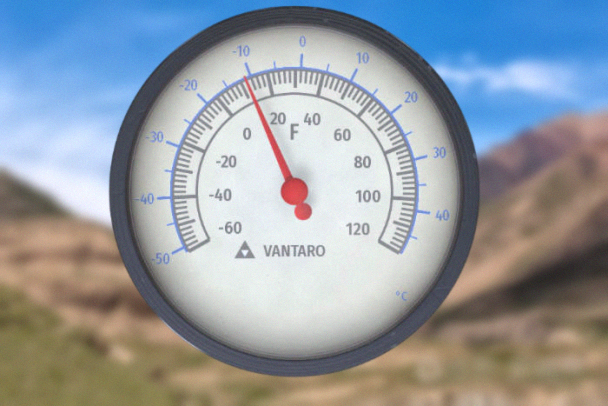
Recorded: 12; °F
